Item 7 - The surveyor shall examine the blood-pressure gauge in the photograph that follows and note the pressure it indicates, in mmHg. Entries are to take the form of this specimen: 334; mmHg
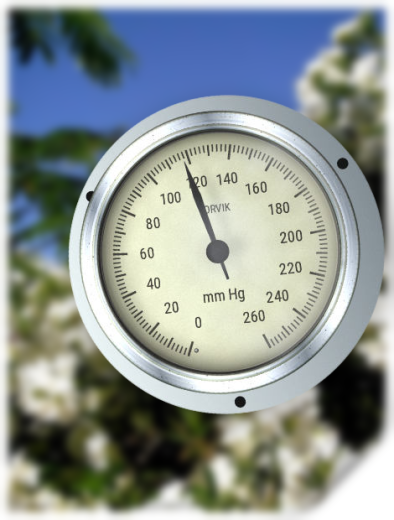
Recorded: 118; mmHg
